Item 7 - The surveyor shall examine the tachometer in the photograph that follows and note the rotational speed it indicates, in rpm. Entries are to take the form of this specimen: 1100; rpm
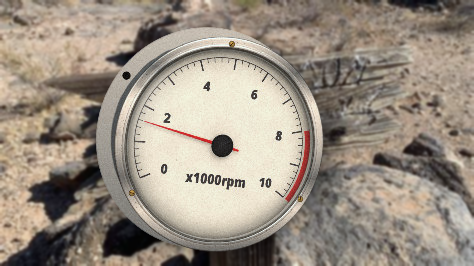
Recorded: 1600; rpm
